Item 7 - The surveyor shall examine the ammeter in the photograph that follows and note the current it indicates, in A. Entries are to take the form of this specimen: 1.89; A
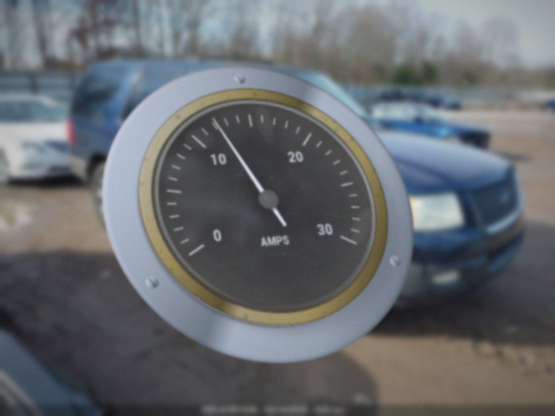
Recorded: 12; A
